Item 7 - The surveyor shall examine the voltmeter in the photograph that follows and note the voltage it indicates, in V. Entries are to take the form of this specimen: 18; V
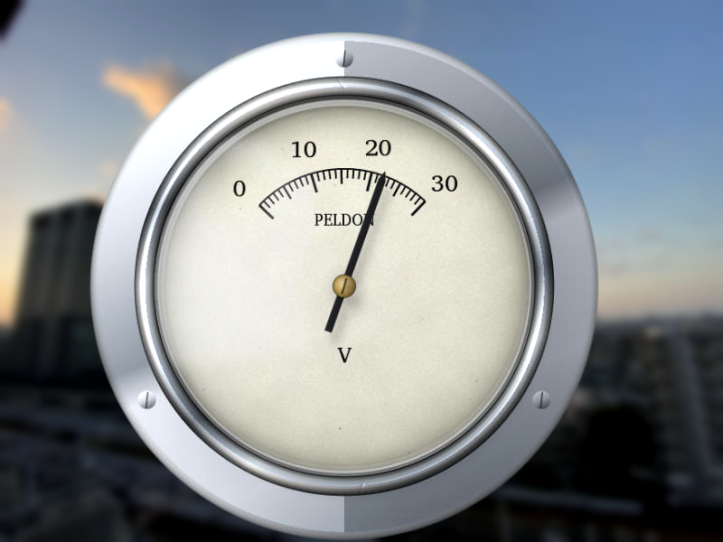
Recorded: 22; V
